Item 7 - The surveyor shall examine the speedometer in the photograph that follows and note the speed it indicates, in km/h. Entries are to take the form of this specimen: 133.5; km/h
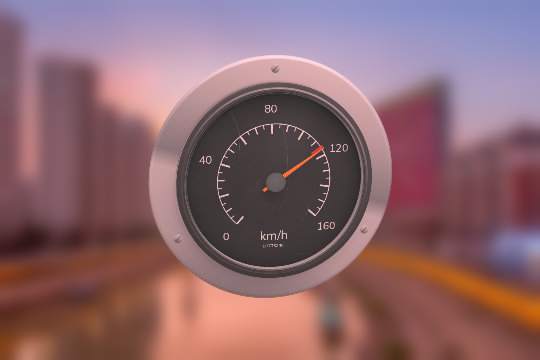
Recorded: 115; km/h
